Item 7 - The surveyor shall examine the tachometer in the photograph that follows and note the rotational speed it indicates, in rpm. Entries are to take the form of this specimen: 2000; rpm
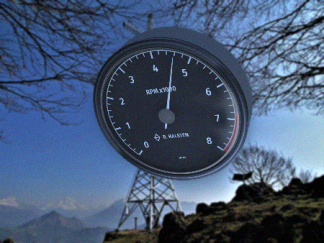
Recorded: 4600; rpm
